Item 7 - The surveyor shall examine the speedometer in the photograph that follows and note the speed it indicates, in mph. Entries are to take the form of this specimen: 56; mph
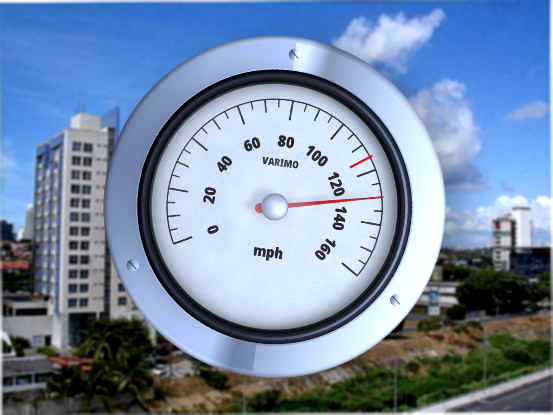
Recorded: 130; mph
